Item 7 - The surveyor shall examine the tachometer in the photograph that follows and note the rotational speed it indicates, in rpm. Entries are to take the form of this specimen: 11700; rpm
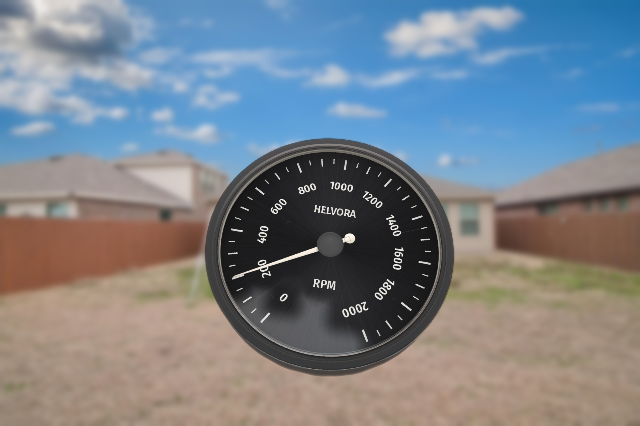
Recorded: 200; rpm
